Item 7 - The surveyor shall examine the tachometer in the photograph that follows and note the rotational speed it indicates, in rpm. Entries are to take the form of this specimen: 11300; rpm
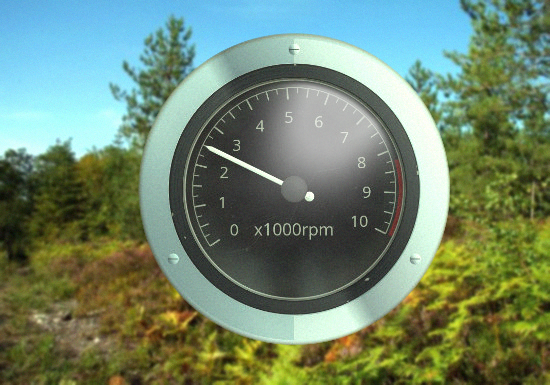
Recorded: 2500; rpm
